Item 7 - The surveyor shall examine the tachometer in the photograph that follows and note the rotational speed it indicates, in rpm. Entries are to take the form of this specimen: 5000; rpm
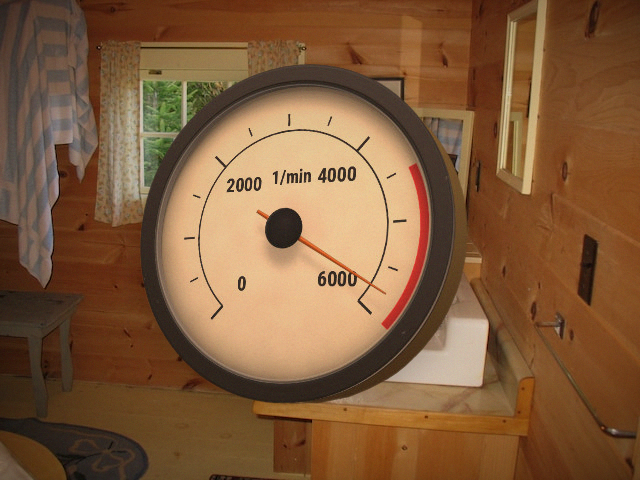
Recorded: 5750; rpm
